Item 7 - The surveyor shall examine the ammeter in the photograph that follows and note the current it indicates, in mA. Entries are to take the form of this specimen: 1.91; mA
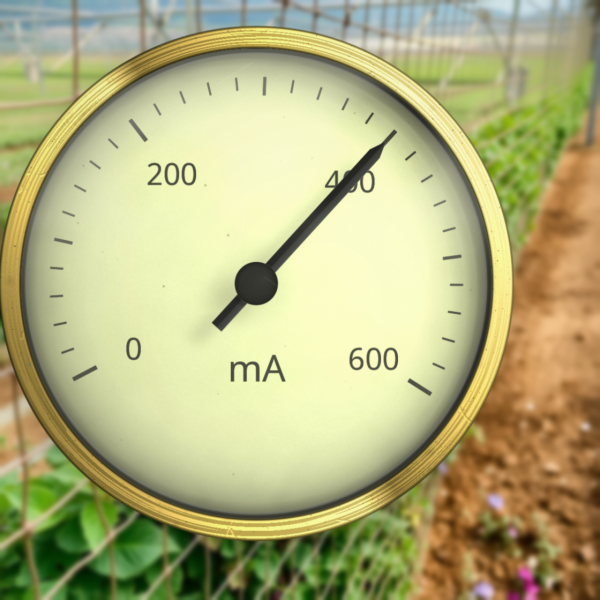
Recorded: 400; mA
